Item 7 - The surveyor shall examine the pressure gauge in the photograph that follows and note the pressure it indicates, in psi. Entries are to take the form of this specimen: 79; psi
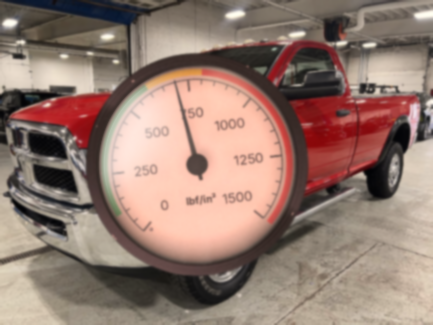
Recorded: 700; psi
